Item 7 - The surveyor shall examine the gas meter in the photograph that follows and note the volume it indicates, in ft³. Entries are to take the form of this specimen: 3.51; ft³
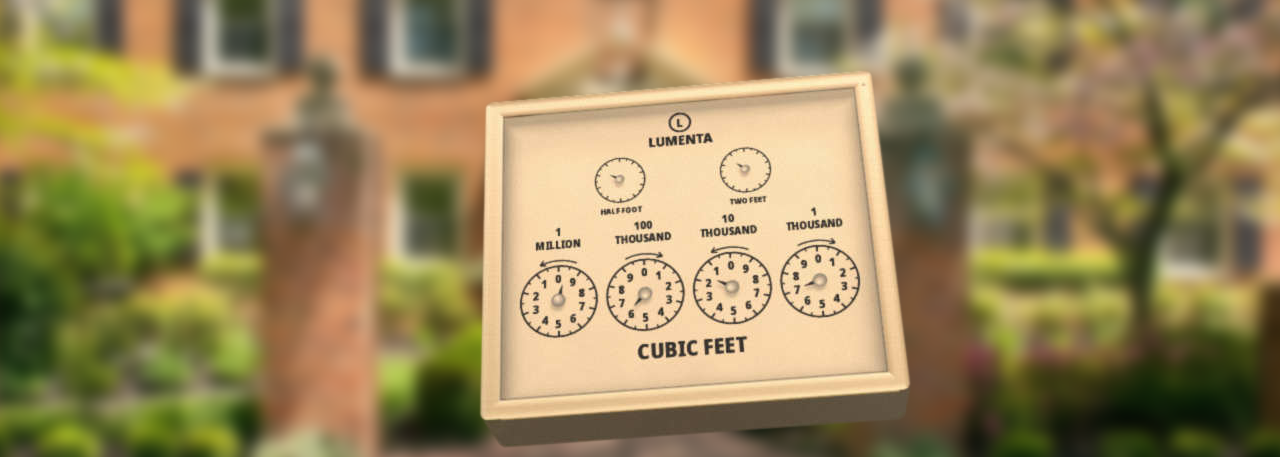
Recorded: 961700; ft³
